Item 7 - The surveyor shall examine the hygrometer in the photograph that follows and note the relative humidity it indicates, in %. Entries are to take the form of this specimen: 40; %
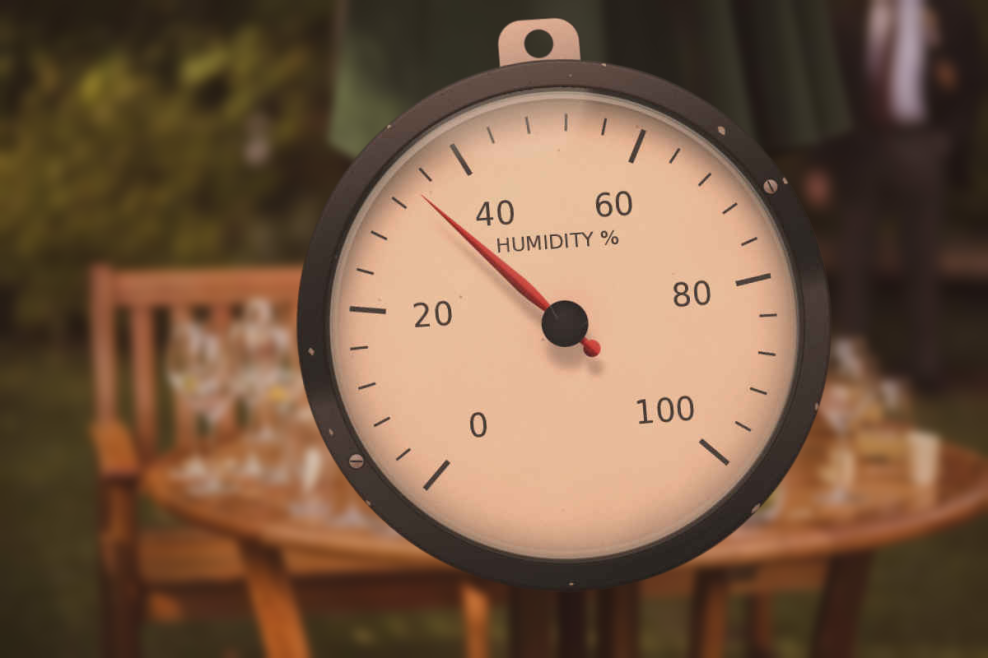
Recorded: 34; %
